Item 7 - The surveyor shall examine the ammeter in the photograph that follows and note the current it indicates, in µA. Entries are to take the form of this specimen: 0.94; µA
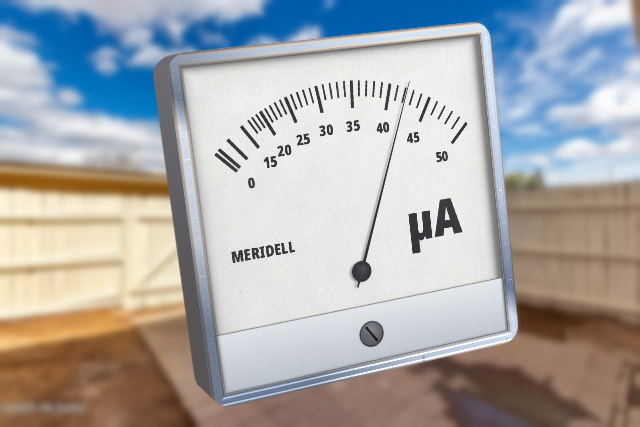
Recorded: 42; µA
